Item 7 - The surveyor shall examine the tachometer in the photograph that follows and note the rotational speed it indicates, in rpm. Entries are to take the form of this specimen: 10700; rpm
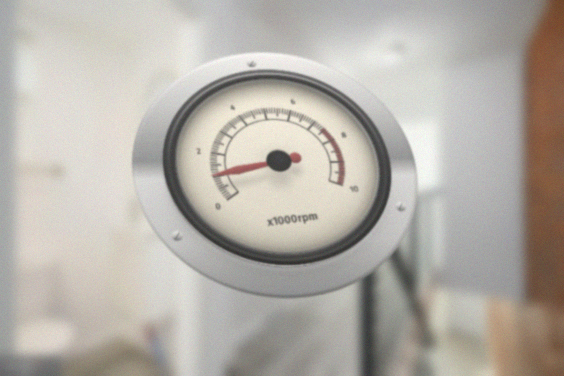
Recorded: 1000; rpm
